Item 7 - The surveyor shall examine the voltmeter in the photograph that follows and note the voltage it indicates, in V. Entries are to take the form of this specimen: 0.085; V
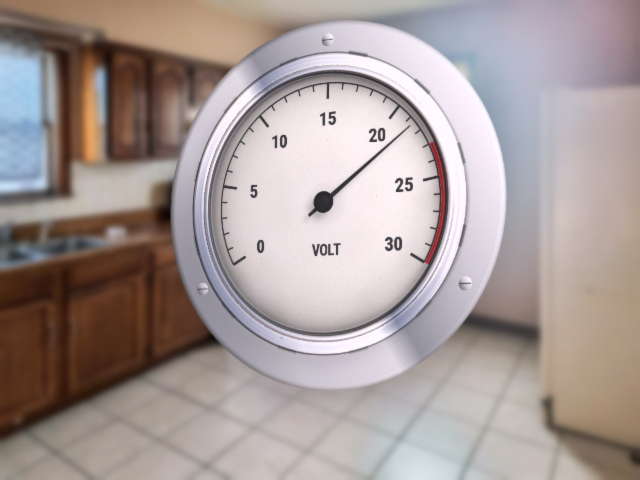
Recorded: 21.5; V
